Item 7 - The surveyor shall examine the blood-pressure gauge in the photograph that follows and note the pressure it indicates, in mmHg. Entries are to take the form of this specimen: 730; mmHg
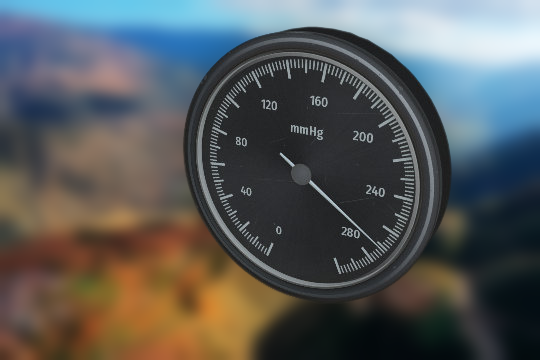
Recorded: 270; mmHg
